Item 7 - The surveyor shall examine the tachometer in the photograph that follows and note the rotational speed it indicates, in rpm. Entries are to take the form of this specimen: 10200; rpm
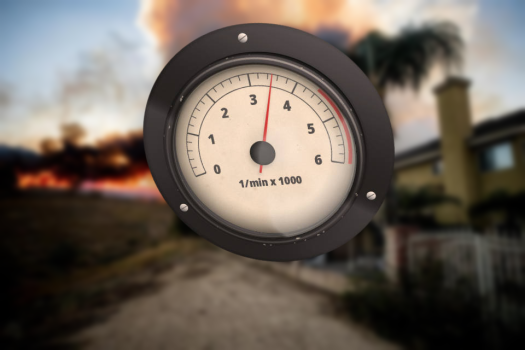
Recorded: 3500; rpm
